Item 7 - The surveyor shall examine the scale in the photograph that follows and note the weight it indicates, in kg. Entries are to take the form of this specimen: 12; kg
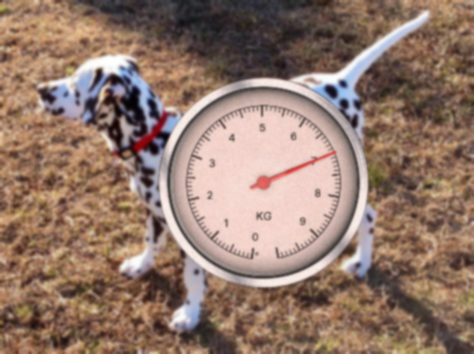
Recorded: 7; kg
